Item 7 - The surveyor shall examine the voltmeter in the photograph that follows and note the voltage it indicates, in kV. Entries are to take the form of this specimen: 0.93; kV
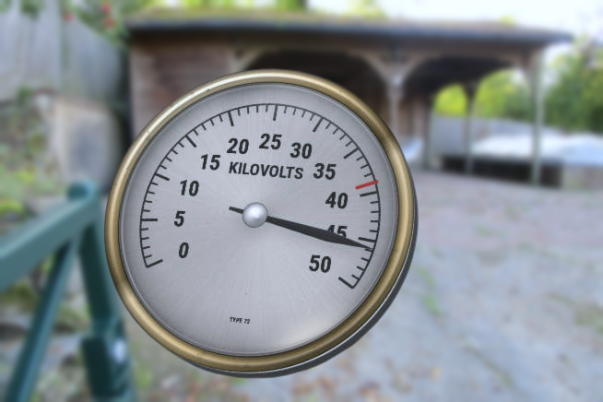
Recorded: 46; kV
